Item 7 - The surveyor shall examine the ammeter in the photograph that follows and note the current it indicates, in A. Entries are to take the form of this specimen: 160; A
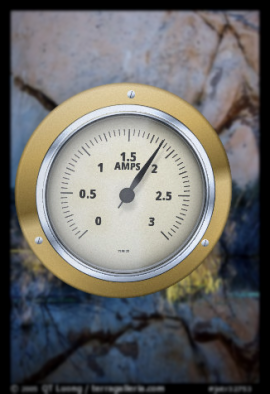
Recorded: 1.85; A
